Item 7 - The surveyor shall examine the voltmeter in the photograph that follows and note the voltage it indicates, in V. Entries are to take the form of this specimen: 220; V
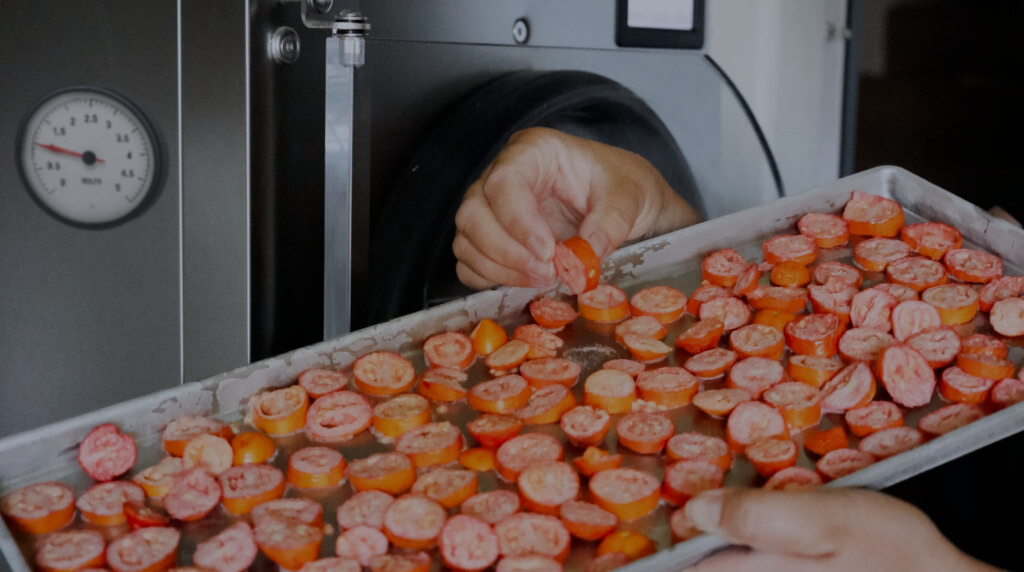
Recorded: 1; V
